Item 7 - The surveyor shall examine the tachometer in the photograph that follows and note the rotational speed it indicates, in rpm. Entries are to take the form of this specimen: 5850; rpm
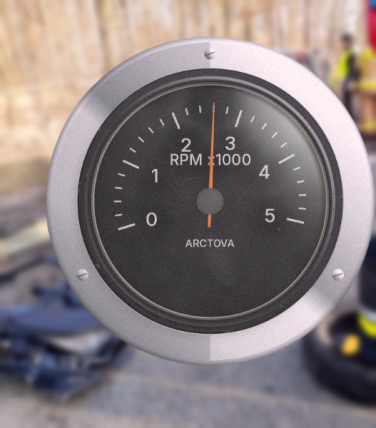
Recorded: 2600; rpm
